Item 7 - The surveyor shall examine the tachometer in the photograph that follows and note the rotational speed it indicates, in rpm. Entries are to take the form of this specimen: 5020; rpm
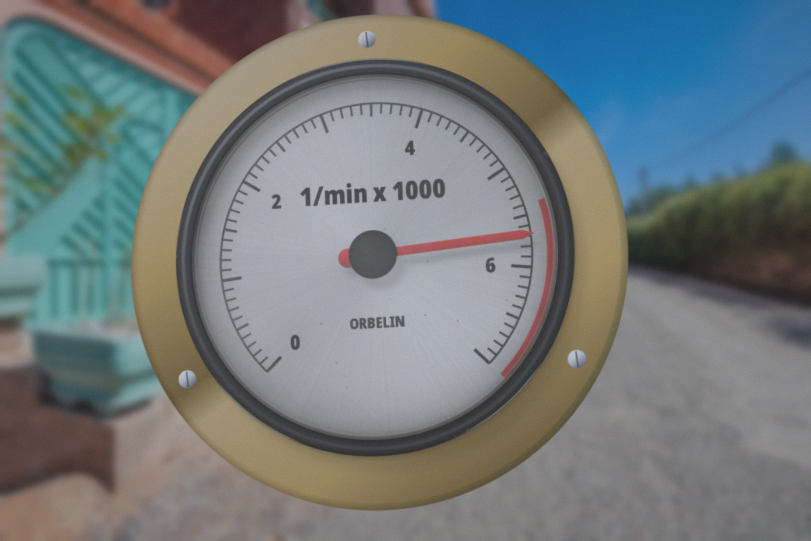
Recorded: 5700; rpm
